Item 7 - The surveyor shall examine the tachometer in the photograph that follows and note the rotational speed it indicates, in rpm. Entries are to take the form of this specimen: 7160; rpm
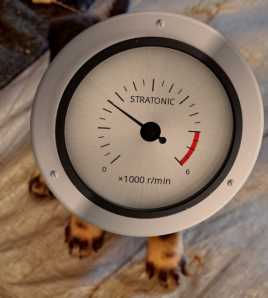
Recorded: 1750; rpm
